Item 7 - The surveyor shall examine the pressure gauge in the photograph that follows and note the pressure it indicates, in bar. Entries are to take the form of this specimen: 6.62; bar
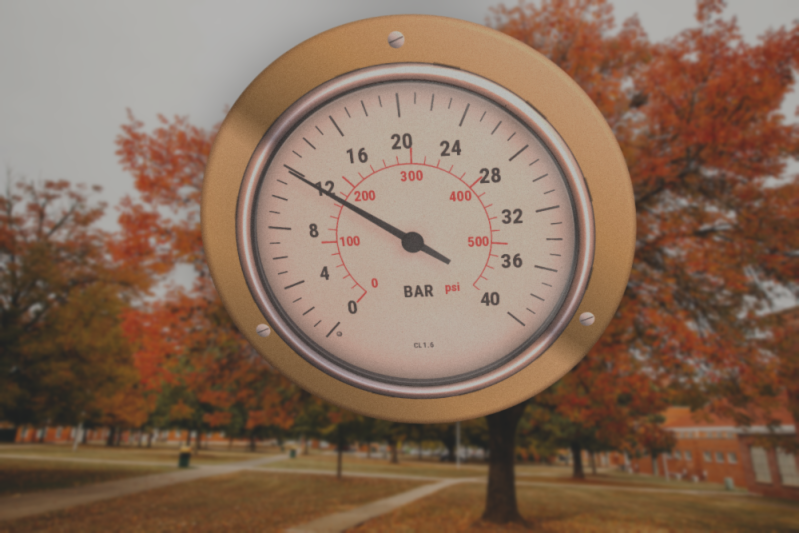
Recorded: 12; bar
